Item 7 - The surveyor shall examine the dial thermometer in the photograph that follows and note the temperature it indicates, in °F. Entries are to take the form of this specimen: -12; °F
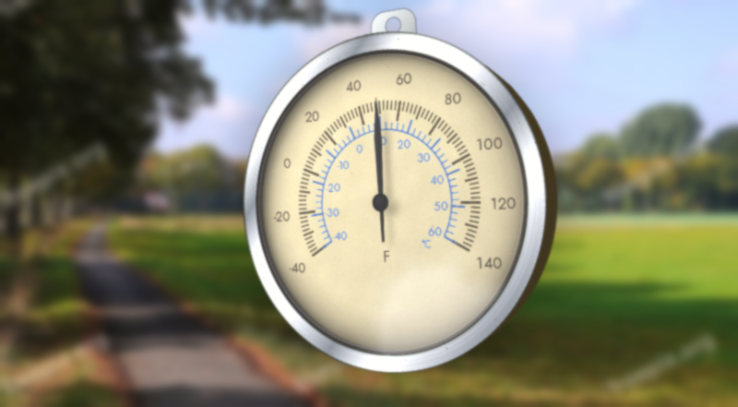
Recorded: 50; °F
